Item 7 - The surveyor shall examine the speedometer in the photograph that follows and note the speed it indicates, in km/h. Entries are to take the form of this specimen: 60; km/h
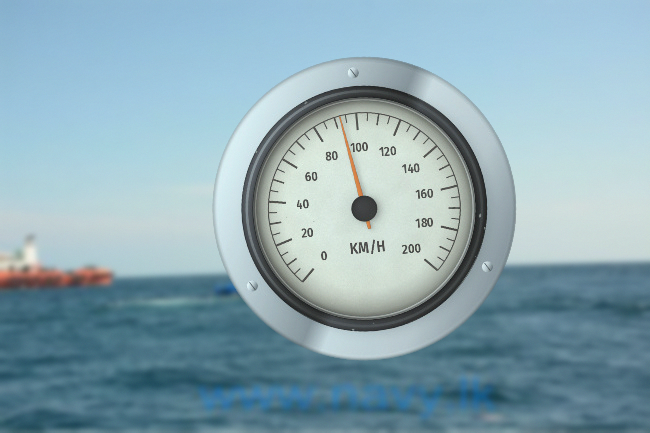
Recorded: 92.5; km/h
